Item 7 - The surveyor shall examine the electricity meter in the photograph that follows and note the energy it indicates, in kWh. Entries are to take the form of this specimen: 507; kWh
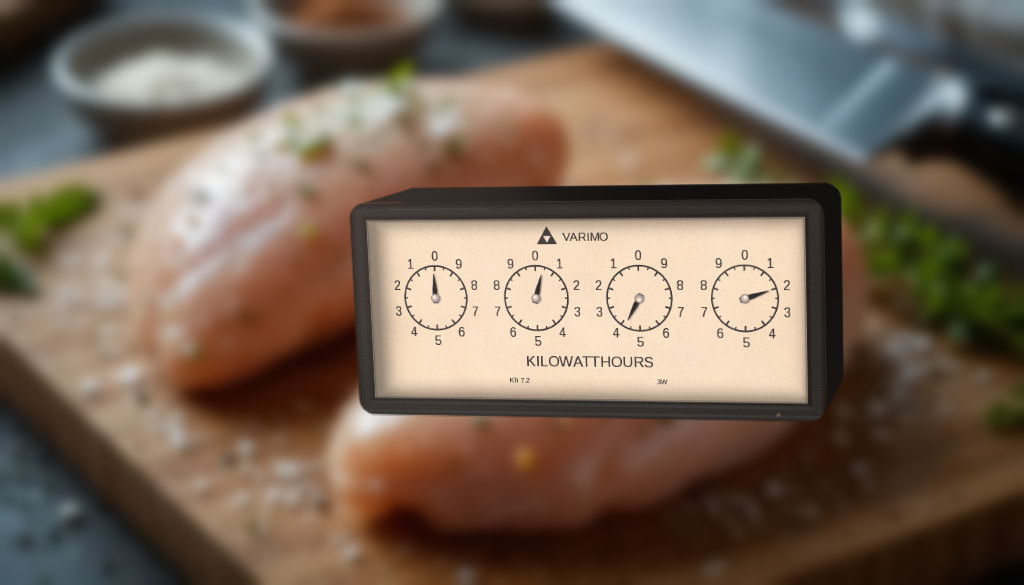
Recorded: 42; kWh
